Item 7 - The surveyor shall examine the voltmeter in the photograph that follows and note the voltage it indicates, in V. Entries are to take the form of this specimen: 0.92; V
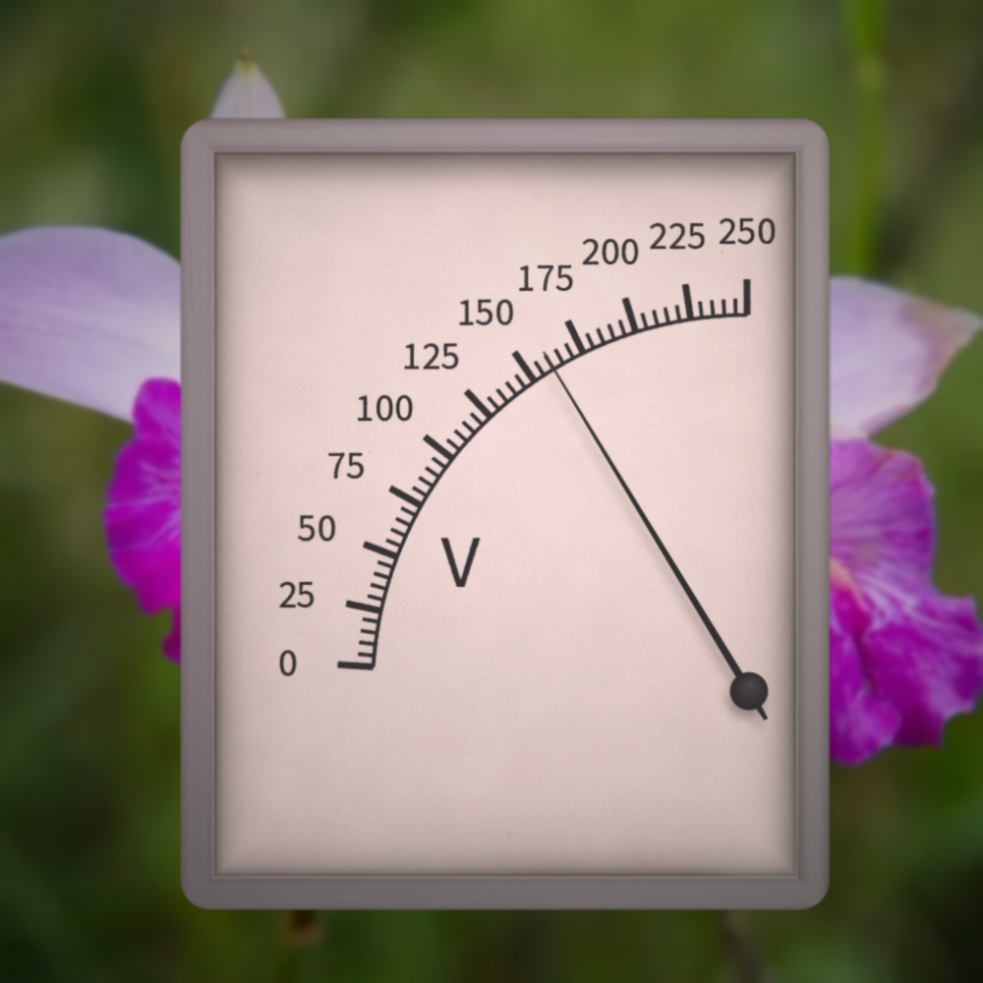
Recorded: 160; V
